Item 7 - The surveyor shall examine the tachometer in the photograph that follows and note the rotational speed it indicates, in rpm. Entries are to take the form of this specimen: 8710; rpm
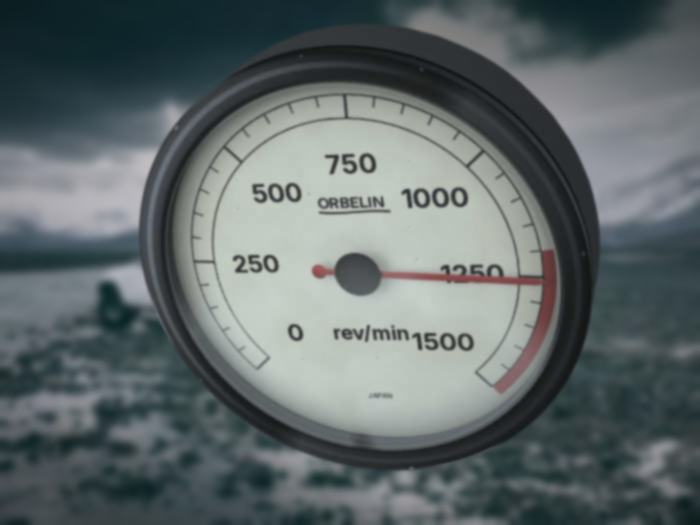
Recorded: 1250; rpm
